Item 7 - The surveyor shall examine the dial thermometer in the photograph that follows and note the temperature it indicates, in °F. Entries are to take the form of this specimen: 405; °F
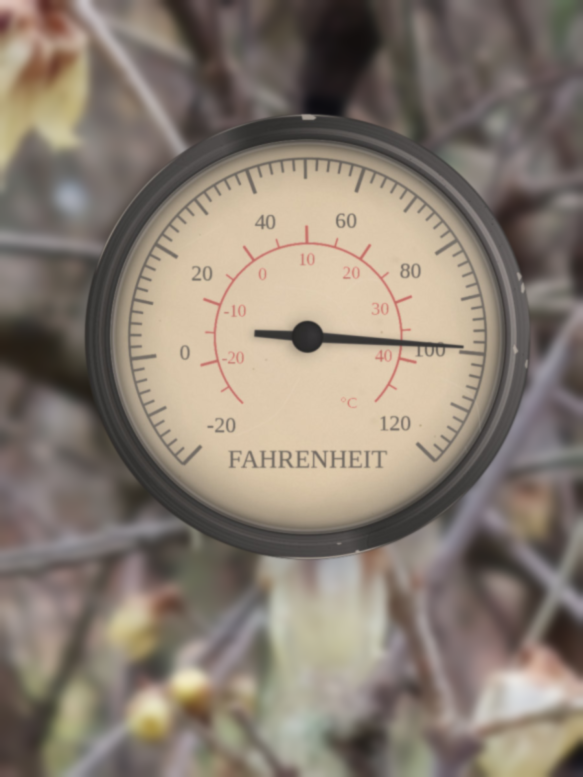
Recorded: 99; °F
